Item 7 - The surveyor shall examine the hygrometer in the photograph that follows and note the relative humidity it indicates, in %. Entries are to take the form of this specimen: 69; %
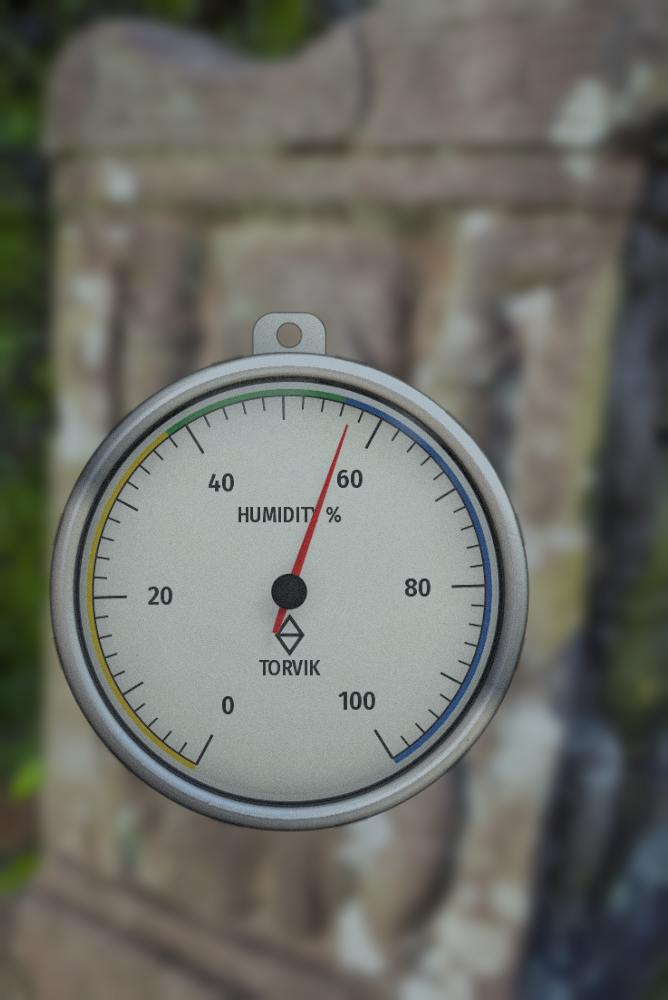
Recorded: 57; %
